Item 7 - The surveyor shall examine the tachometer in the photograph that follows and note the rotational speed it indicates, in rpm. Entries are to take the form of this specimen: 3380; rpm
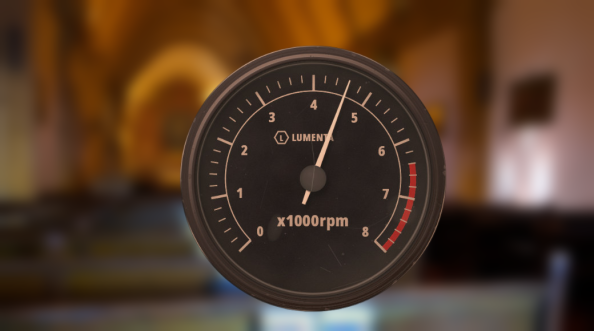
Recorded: 4600; rpm
